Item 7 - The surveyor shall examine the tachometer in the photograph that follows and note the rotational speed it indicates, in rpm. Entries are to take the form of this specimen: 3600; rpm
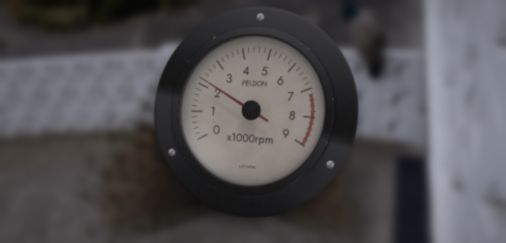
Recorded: 2200; rpm
